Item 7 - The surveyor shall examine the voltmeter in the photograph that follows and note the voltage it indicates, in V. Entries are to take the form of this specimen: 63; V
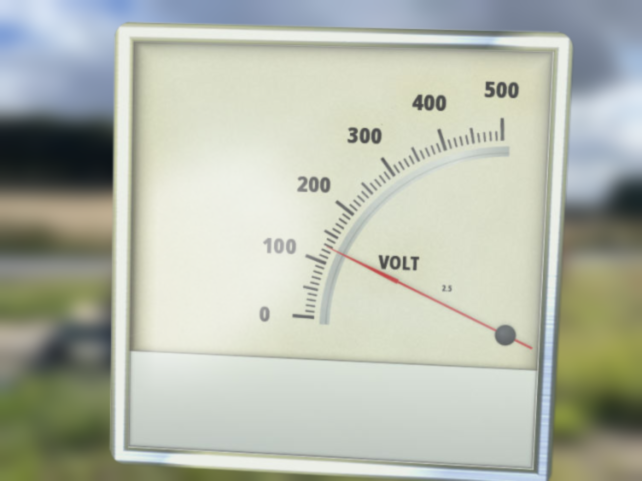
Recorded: 130; V
